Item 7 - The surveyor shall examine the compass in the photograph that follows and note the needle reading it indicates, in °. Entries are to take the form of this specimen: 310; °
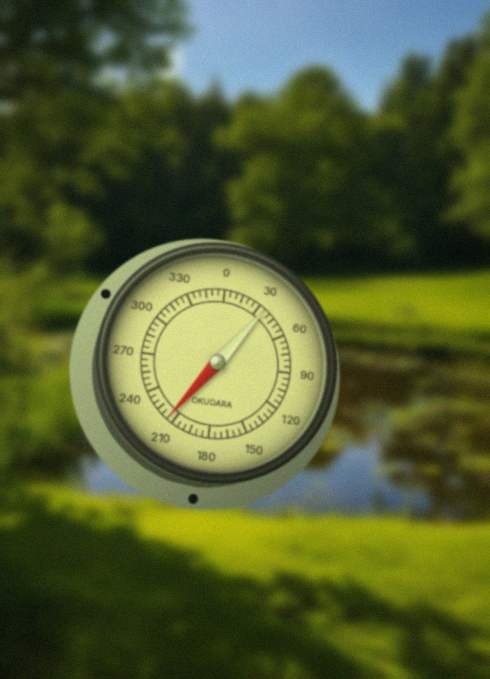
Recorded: 215; °
